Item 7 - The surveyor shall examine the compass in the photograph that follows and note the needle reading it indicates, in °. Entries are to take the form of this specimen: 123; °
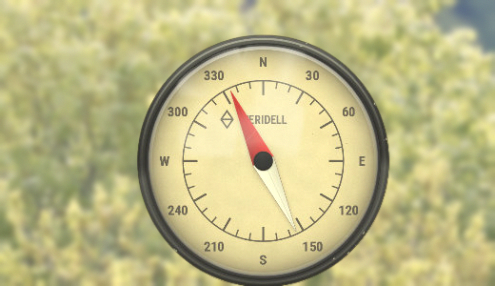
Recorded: 335; °
